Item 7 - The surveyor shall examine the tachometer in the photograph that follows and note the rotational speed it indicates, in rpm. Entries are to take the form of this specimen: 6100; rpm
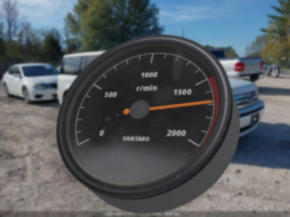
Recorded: 1700; rpm
